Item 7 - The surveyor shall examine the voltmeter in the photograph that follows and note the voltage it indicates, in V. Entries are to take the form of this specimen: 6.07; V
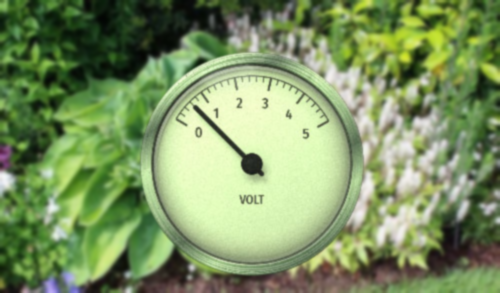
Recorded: 0.6; V
